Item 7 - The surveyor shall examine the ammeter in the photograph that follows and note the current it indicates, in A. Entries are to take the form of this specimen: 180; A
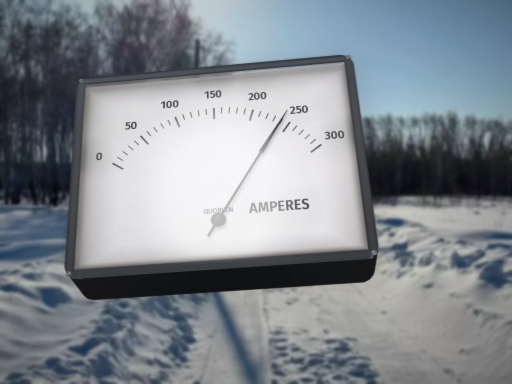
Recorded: 240; A
